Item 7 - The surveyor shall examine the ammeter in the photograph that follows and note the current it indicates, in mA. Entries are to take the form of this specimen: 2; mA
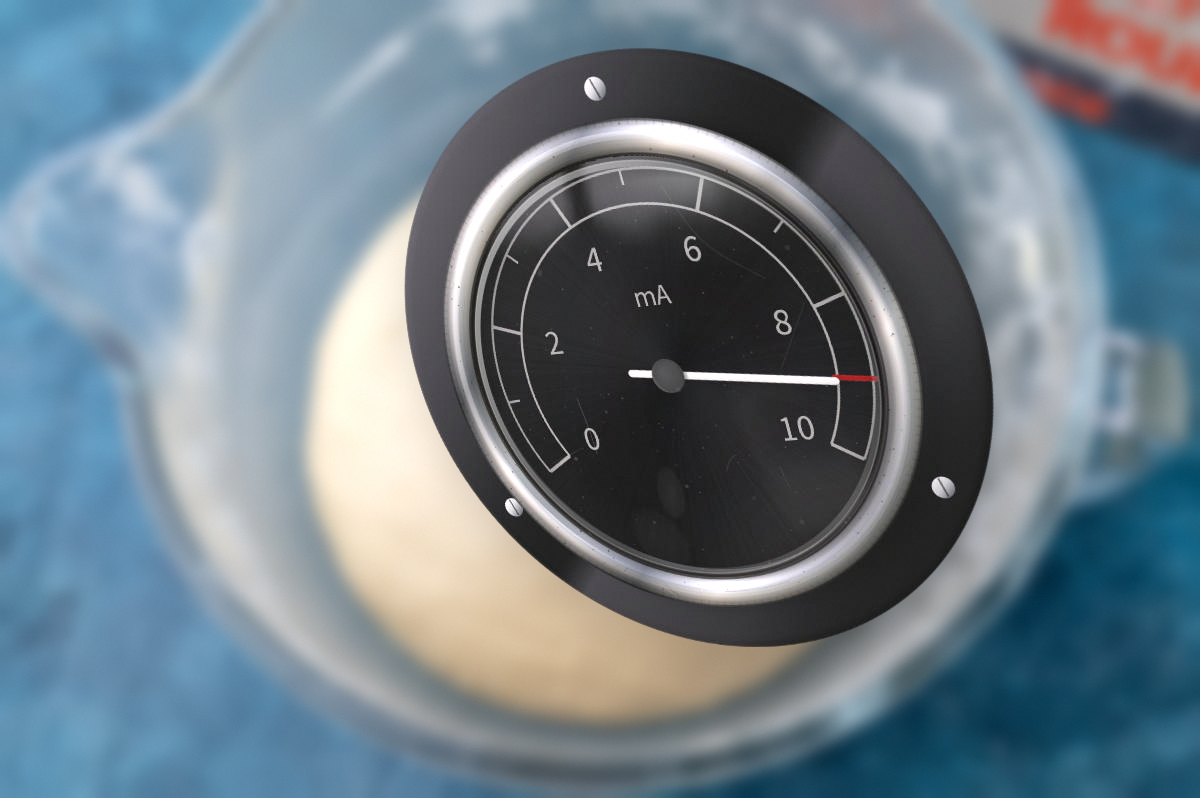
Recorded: 9; mA
